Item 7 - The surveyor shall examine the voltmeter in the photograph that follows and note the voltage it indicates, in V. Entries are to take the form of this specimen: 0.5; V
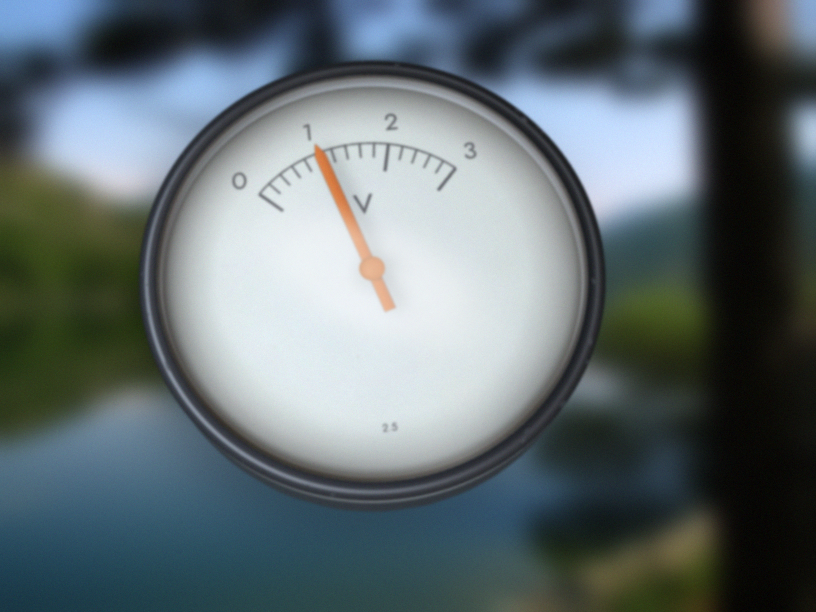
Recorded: 1; V
